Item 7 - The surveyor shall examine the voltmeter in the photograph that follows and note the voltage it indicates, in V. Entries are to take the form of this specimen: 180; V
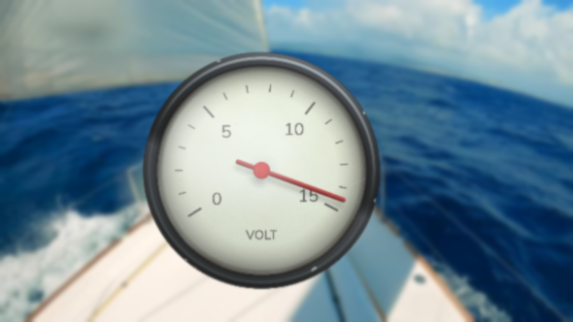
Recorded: 14.5; V
